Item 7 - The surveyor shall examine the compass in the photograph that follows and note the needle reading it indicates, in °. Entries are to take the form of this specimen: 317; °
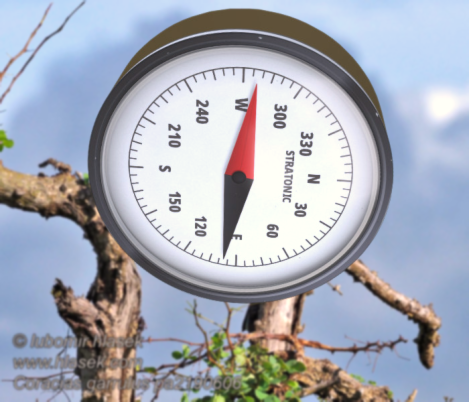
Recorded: 277.5; °
